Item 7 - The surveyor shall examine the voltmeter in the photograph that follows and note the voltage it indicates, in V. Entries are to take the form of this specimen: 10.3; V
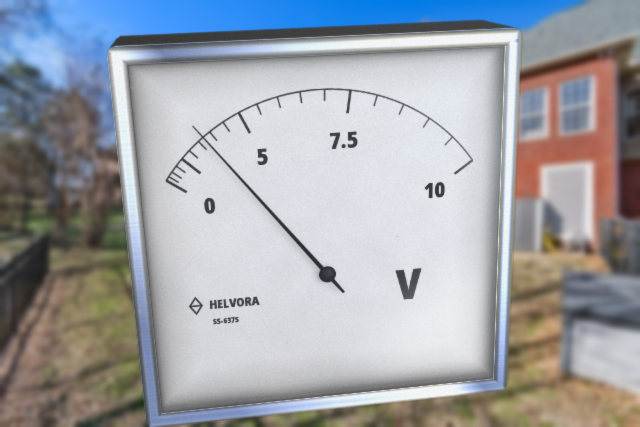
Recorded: 3.75; V
